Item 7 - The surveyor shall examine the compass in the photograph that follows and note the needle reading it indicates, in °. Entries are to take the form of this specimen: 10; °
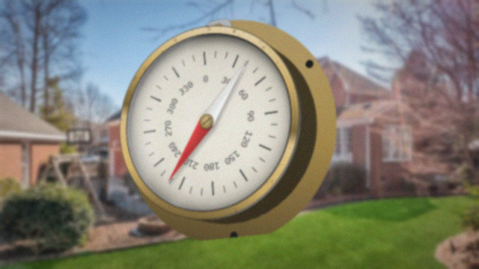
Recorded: 220; °
